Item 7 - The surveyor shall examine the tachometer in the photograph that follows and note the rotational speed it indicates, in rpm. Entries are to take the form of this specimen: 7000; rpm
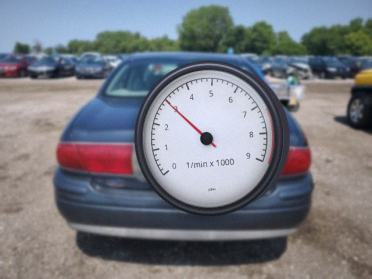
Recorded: 3000; rpm
